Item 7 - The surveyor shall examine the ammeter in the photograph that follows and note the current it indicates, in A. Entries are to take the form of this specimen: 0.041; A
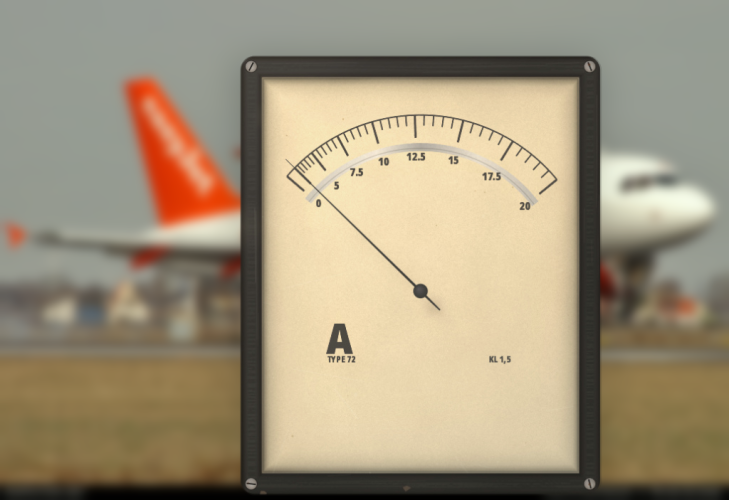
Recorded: 2.5; A
